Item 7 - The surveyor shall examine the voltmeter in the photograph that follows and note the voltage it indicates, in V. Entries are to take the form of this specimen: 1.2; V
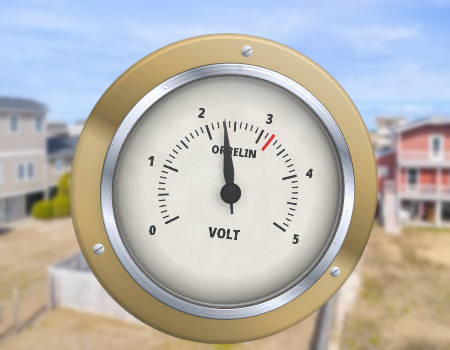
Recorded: 2.3; V
